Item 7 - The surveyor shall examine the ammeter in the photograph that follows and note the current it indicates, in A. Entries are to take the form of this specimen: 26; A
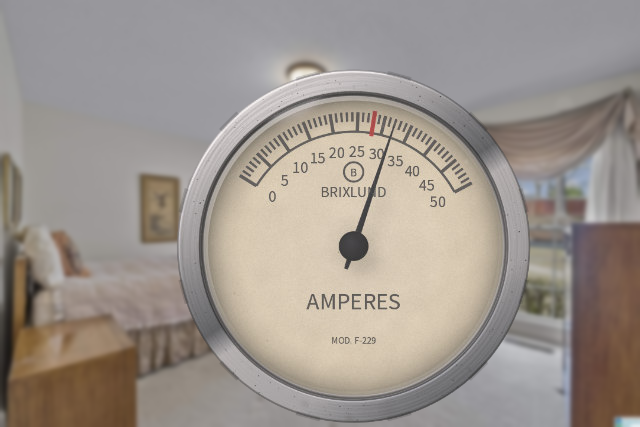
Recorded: 32; A
